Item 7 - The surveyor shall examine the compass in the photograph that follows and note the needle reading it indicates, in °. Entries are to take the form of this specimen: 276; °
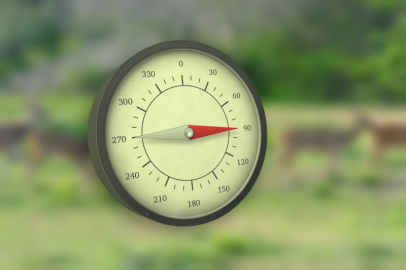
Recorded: 90; °
